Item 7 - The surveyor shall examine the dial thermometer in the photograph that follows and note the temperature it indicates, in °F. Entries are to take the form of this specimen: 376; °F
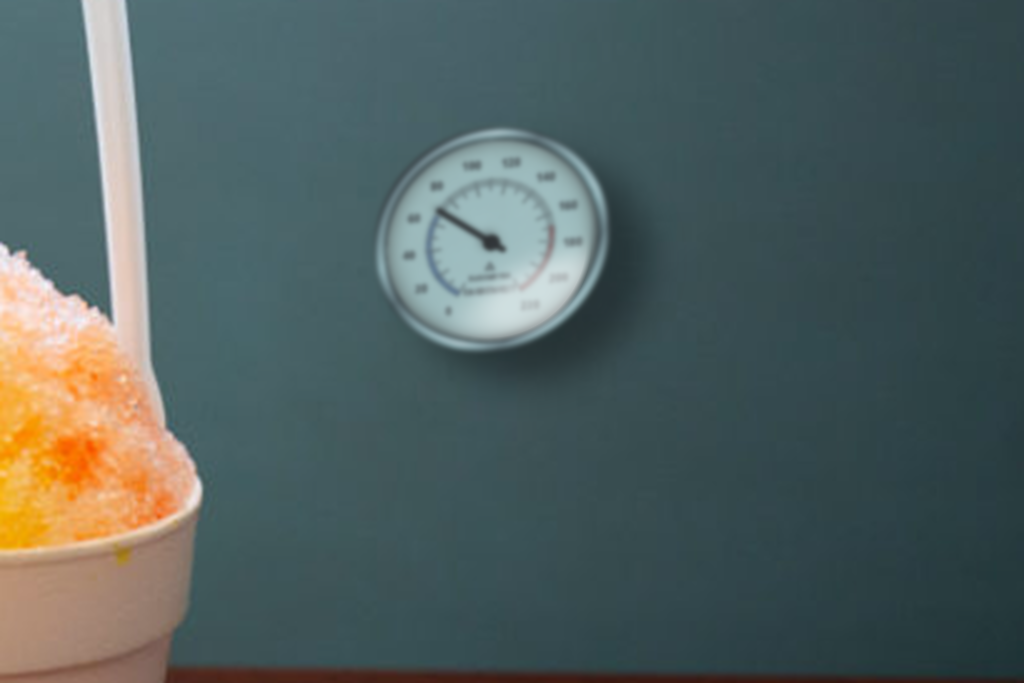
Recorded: 70; °F
